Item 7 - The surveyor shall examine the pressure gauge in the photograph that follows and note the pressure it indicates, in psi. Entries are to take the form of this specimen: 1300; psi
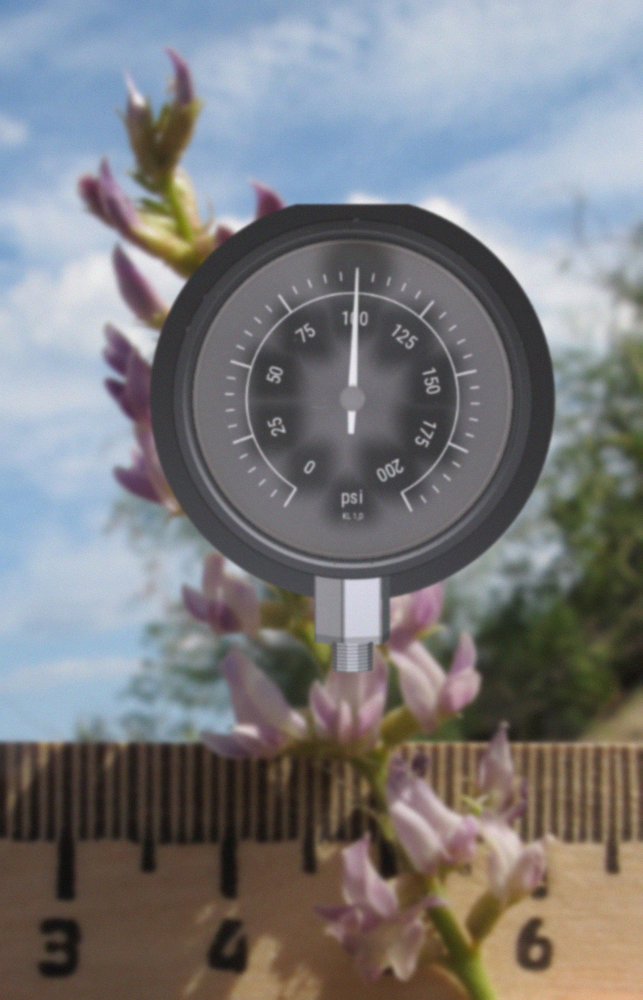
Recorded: 100; psi
